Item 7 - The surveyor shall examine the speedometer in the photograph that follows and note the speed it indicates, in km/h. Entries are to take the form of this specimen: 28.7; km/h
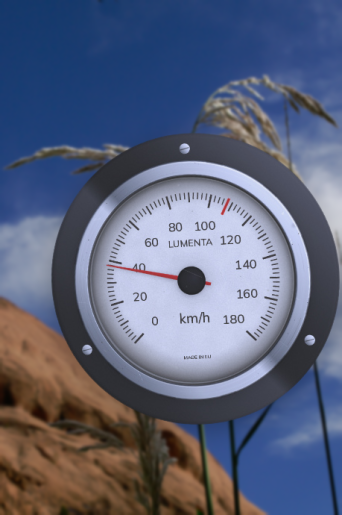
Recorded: 38; km/h
